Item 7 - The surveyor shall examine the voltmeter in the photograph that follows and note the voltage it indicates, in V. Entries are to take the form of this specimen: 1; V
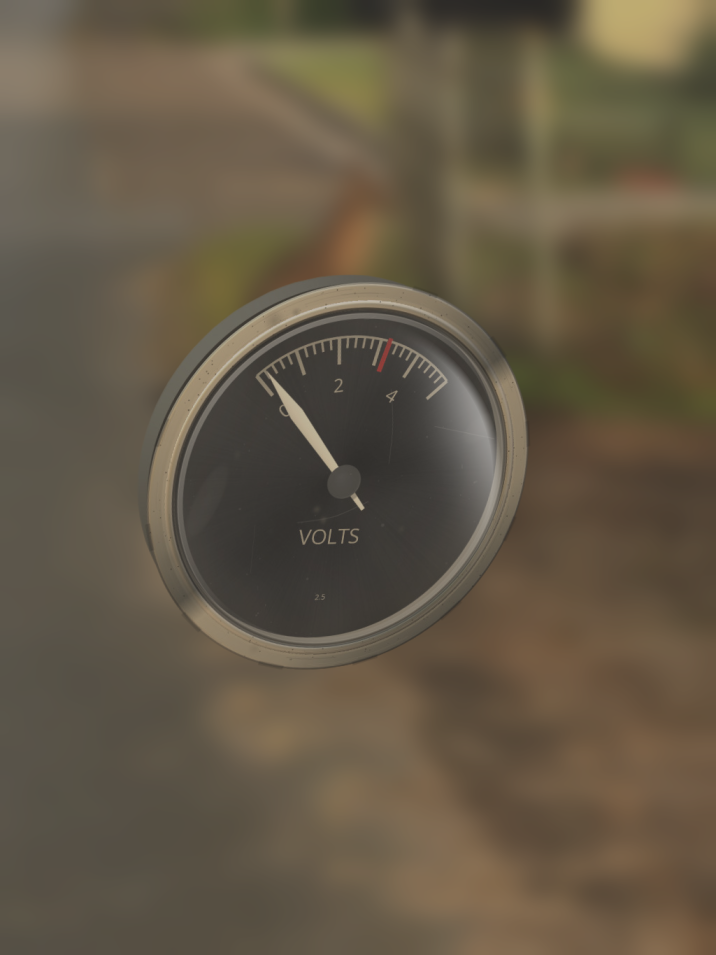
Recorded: 0.2; V
